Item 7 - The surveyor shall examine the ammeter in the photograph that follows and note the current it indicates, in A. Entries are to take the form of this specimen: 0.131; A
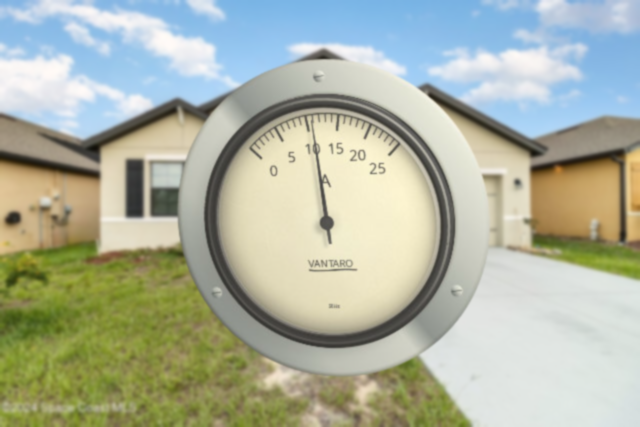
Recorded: 11; A
